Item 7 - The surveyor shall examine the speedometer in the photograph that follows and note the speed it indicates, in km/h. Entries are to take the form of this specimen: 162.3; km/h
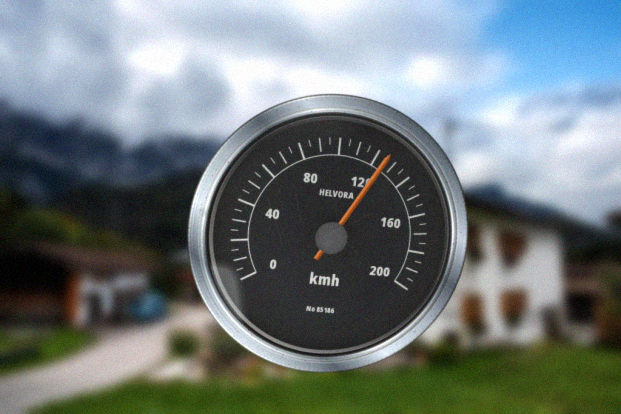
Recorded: 125; km/h
